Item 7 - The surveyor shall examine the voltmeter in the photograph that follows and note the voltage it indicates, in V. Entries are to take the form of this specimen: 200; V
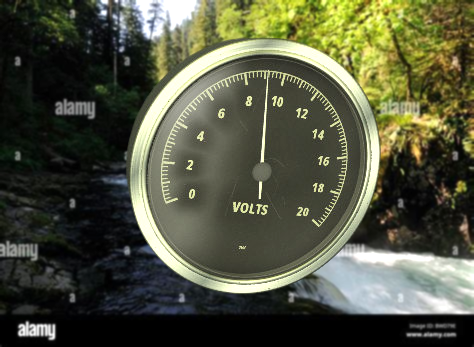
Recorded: 9; V
